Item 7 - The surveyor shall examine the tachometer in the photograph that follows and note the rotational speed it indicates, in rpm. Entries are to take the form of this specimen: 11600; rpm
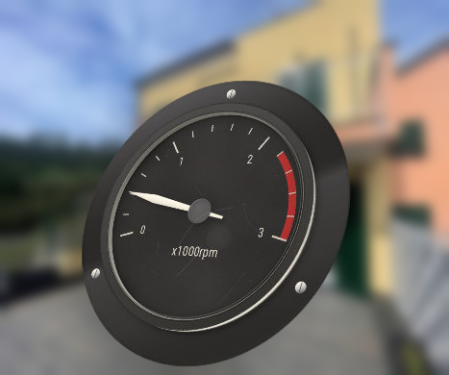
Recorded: 400; rpm
